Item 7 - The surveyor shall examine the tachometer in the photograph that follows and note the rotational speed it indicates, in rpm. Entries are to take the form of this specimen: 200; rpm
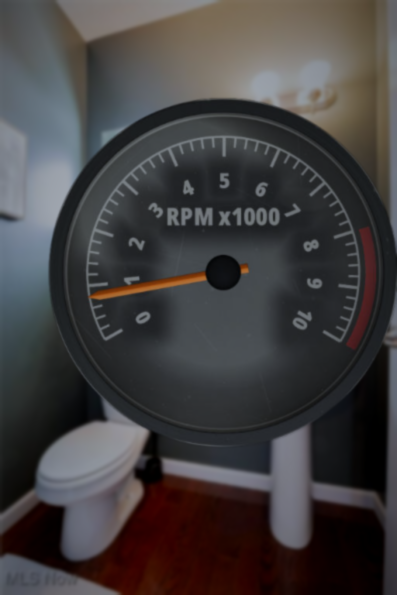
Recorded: 800; rpm
